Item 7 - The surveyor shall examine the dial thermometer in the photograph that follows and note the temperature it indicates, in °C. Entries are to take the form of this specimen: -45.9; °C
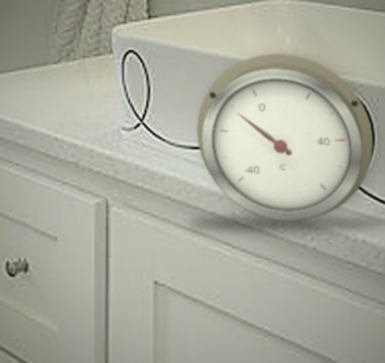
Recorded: -10; °C
